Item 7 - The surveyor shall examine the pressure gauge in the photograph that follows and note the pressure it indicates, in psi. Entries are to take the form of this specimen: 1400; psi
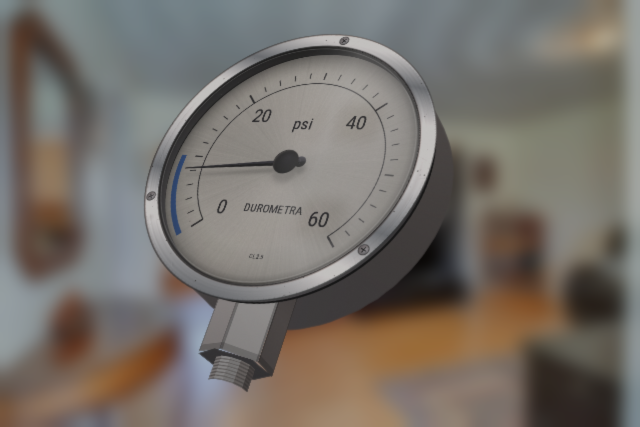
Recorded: 8; psi
